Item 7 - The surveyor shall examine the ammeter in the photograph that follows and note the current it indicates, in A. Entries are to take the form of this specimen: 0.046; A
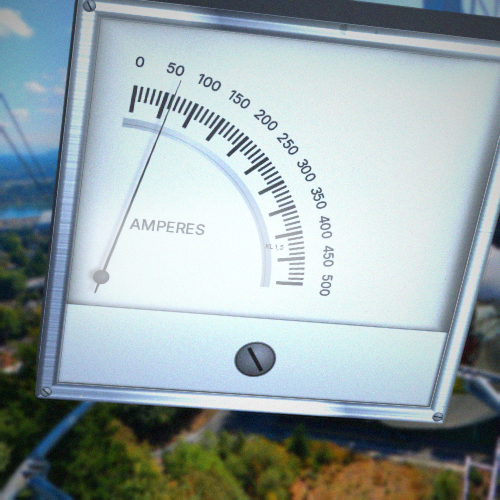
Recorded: 60; A
